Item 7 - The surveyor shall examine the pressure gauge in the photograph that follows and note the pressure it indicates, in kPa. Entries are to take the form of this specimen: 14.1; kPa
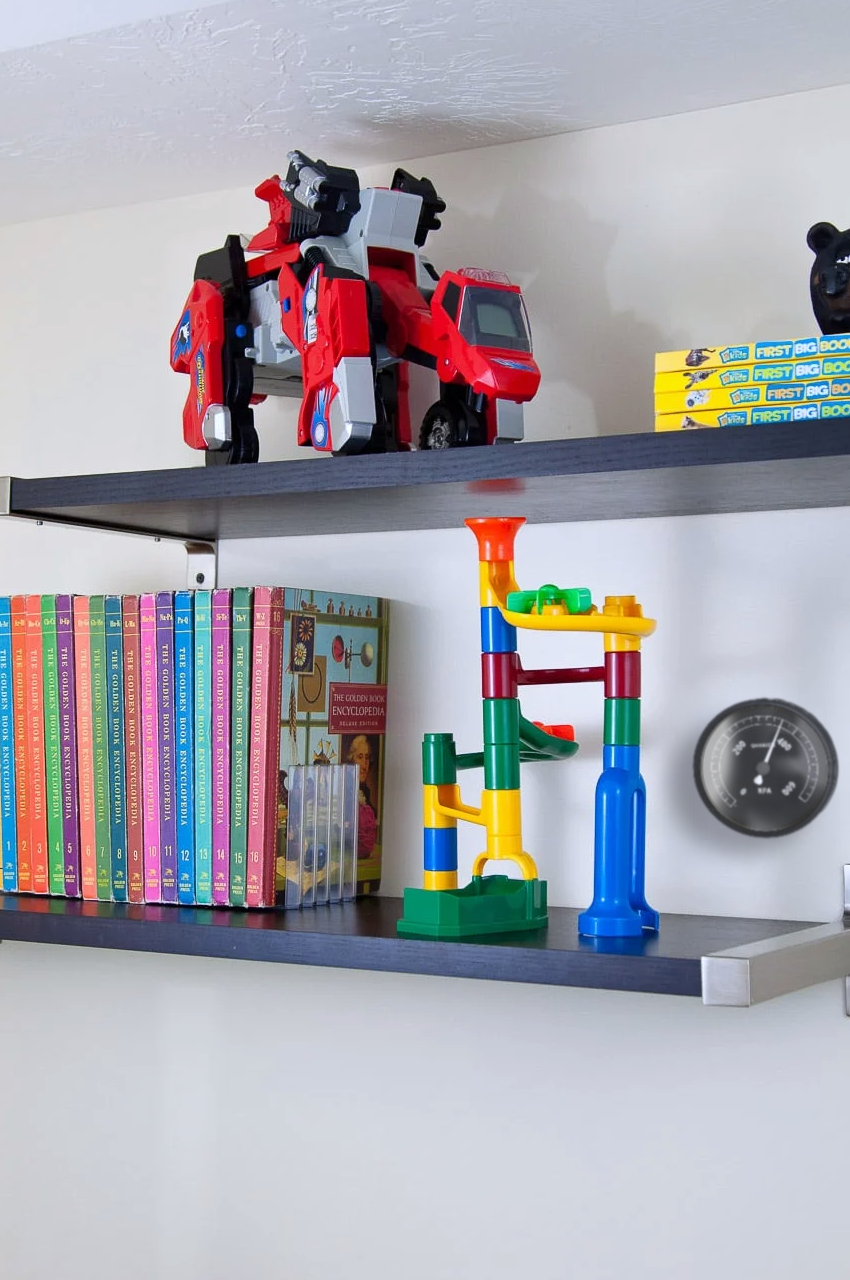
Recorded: 360; kPa
